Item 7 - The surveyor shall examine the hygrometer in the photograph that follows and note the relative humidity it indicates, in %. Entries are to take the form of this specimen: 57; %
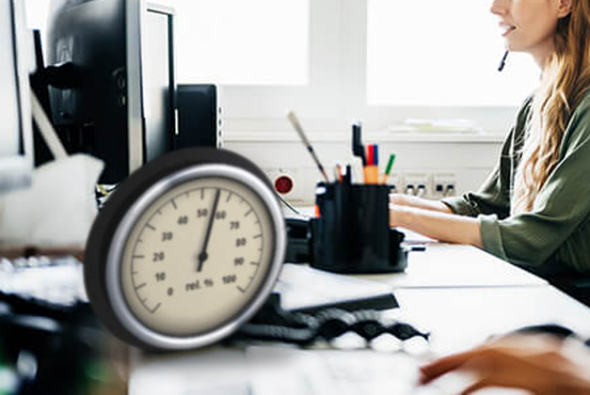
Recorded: 55; %
